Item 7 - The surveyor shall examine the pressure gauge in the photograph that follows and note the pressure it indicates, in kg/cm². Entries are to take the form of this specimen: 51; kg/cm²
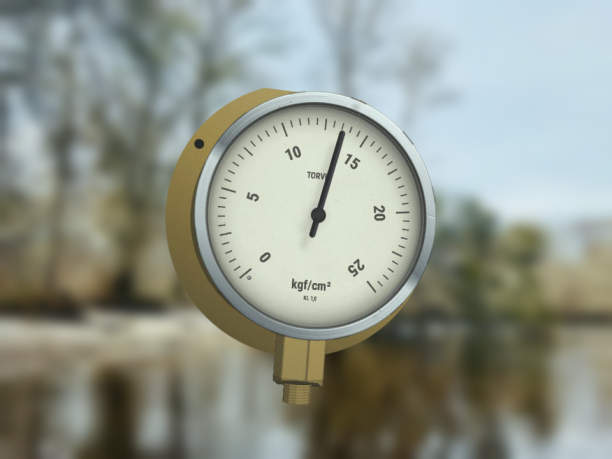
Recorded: 13.5; kg/cm²
